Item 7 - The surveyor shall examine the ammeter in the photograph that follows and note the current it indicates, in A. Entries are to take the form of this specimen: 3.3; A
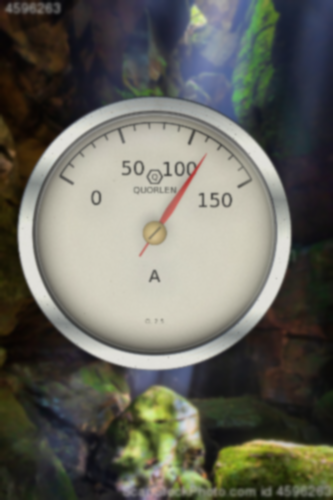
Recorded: 115; A
